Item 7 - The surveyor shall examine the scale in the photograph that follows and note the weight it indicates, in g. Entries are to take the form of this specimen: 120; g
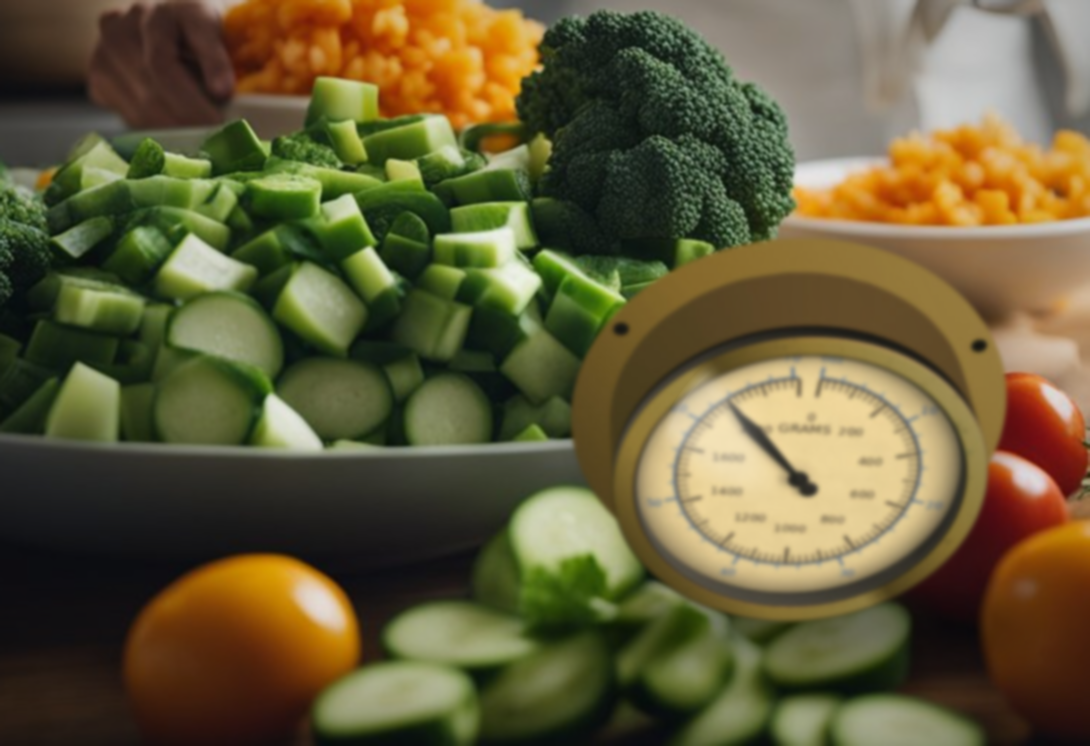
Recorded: 1800; g
